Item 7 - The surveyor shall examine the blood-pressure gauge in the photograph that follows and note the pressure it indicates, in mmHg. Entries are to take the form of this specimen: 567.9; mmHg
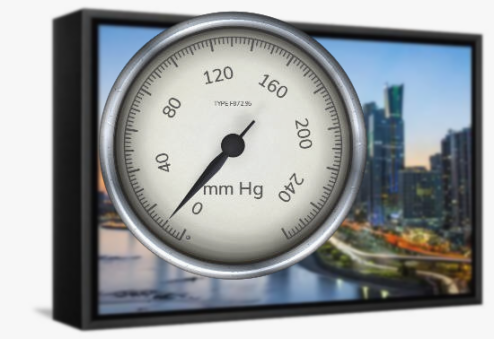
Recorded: 10; mmHg
